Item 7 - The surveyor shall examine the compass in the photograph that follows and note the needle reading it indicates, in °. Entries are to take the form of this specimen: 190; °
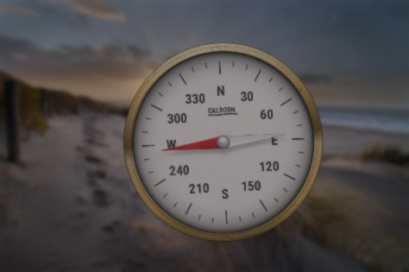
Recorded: 265; °
